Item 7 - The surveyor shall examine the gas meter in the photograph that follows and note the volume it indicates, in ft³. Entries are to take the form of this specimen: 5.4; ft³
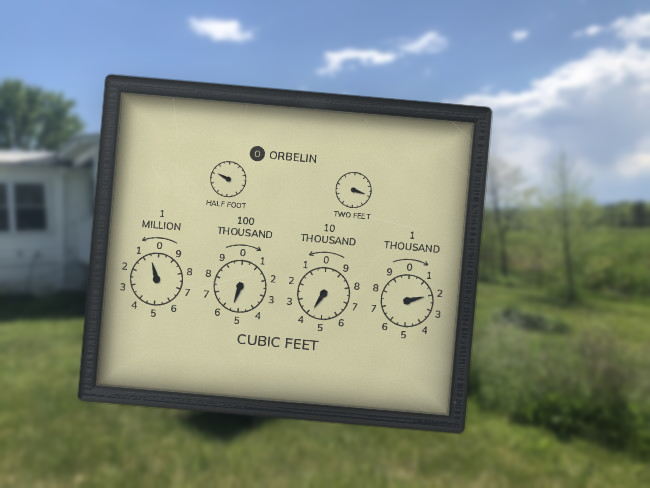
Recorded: 54200; ft³
